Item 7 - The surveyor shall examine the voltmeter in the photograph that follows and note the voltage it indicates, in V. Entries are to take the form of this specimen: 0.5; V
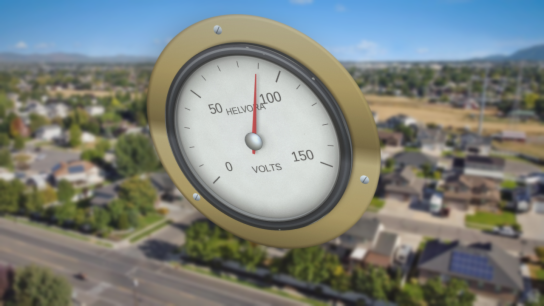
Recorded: 90; V
